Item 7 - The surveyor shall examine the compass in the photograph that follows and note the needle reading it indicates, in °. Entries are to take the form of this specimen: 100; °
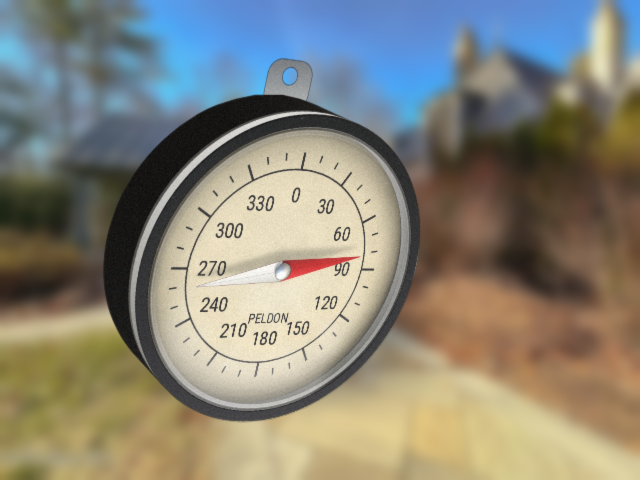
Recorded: 80; °
